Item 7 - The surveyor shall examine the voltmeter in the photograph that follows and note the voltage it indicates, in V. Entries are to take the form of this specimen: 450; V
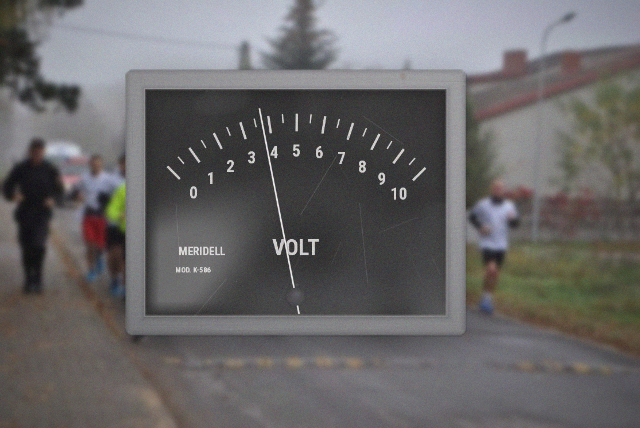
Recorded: 3.75; V
